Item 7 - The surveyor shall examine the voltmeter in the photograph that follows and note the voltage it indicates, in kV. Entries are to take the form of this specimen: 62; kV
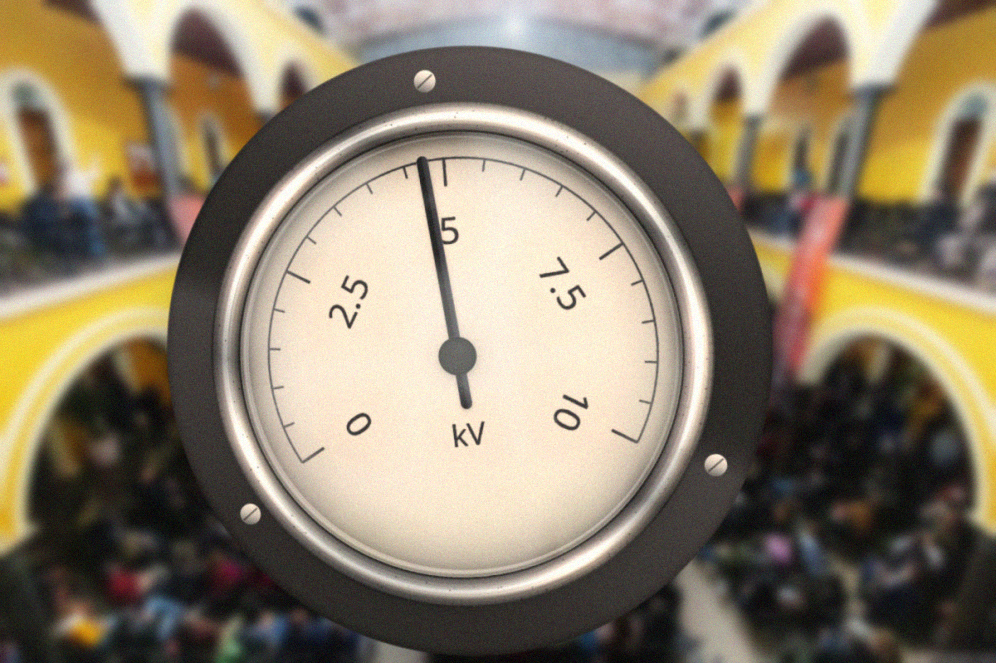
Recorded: 4.75; kV
